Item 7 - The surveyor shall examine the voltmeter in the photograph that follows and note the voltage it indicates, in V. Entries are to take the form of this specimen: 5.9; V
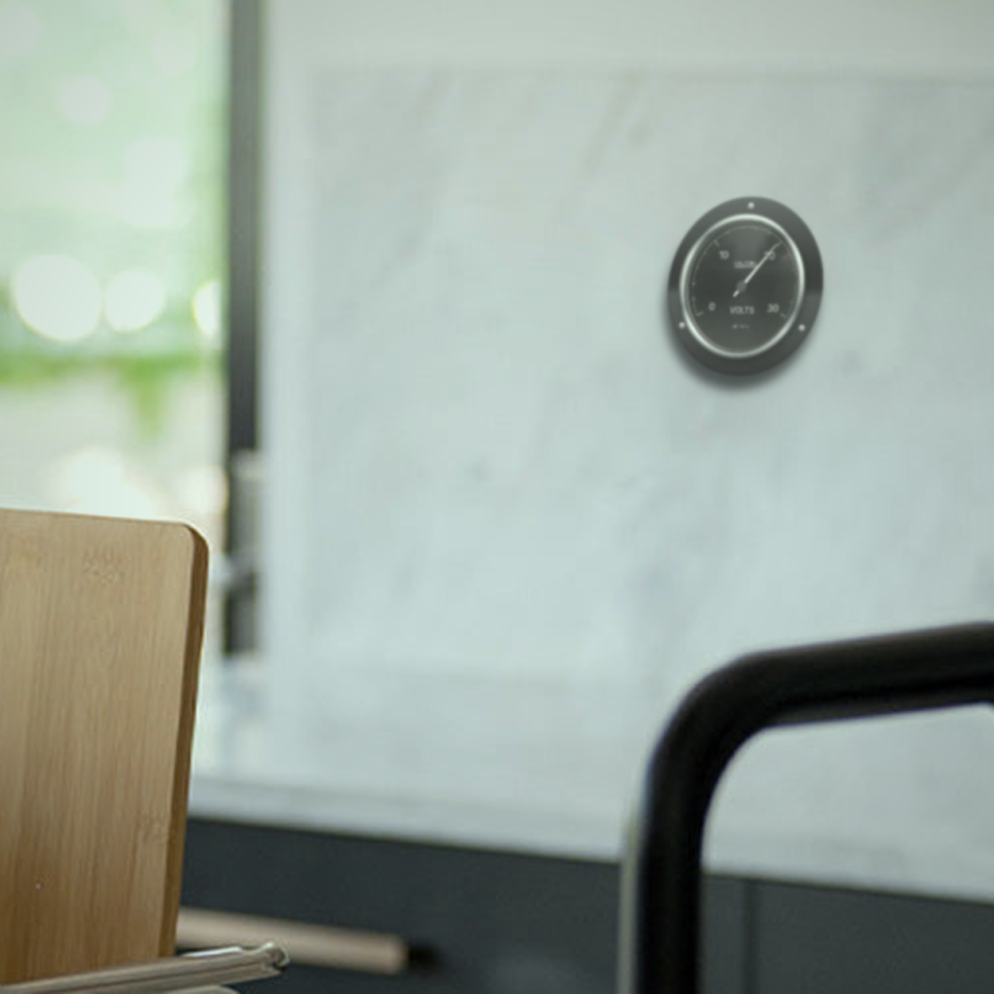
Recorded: 20; V
